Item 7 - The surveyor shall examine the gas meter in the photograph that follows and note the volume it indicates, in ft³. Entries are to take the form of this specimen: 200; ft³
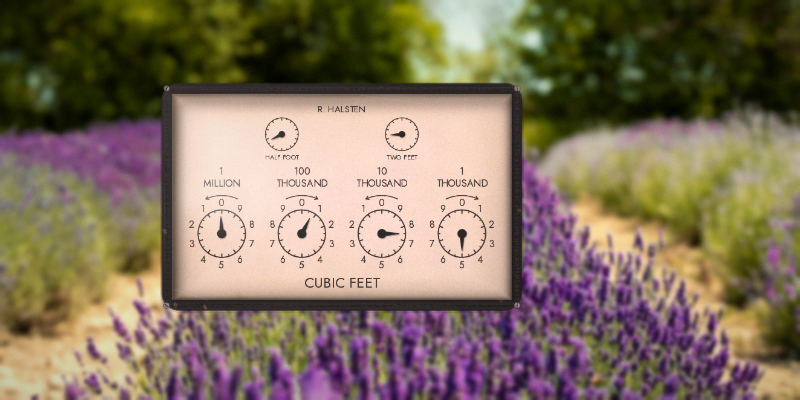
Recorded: 7500; ft³
